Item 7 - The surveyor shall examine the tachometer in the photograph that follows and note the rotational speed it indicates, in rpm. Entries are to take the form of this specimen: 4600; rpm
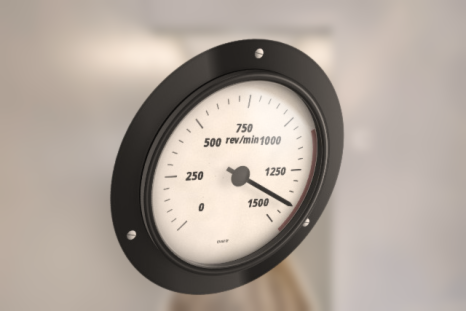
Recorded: 1400; rpm
